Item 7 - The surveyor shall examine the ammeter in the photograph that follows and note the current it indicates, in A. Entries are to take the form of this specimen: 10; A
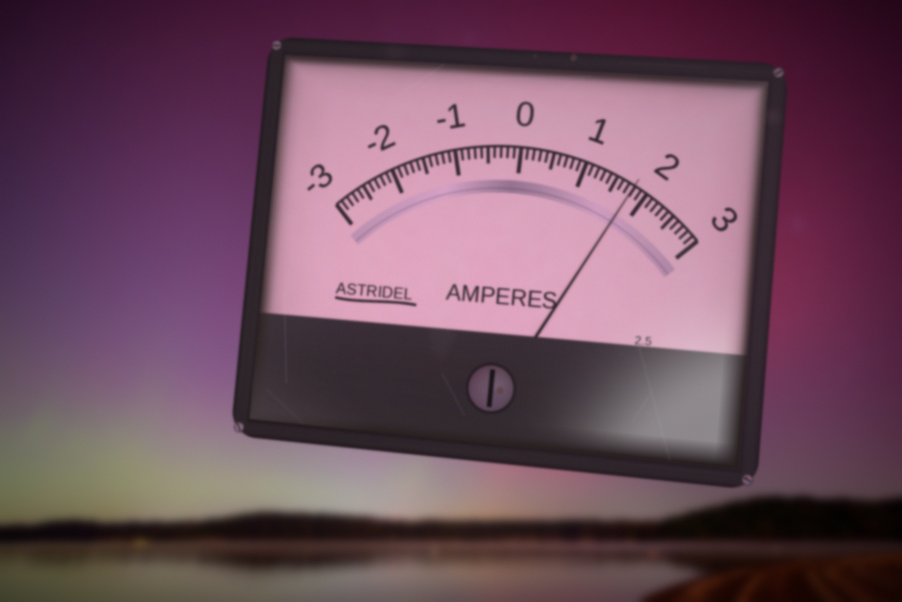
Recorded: 1.8; A
